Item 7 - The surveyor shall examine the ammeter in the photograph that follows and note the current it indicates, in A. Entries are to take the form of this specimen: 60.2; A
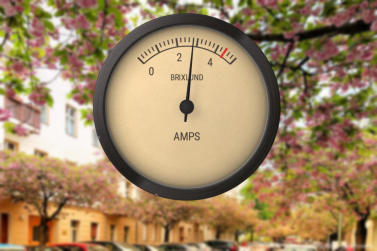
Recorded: 2.8; A
